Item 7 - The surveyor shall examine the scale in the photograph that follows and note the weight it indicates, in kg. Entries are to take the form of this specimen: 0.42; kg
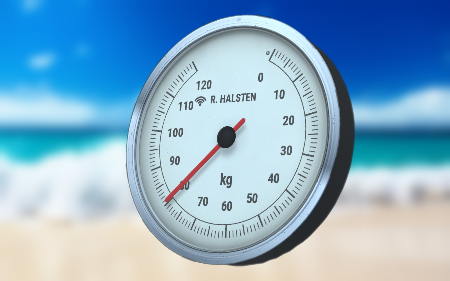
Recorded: 80; kg
